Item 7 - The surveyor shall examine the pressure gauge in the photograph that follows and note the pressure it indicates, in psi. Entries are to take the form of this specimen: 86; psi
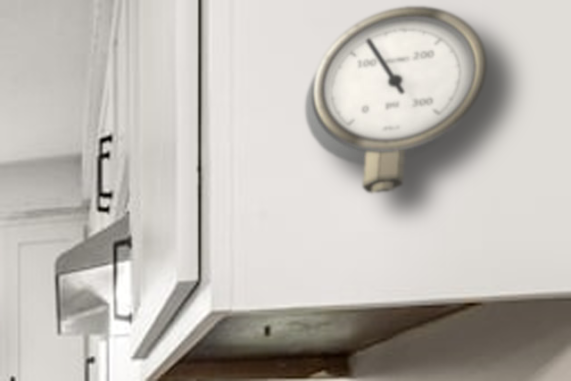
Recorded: 120; psi
